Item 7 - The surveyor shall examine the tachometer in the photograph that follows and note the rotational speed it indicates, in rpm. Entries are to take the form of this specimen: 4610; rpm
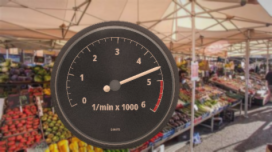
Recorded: 4600; rpm
